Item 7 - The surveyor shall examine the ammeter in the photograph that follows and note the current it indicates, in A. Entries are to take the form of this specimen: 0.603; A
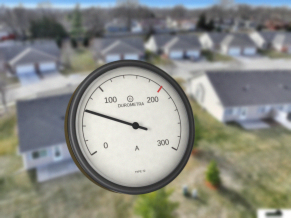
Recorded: 60; A
